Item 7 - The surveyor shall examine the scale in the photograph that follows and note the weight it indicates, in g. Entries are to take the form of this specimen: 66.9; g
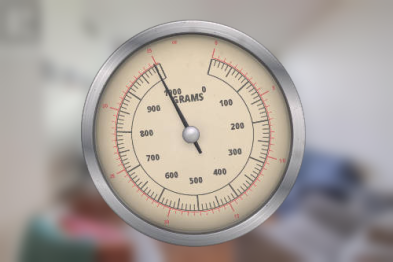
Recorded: 990; g
